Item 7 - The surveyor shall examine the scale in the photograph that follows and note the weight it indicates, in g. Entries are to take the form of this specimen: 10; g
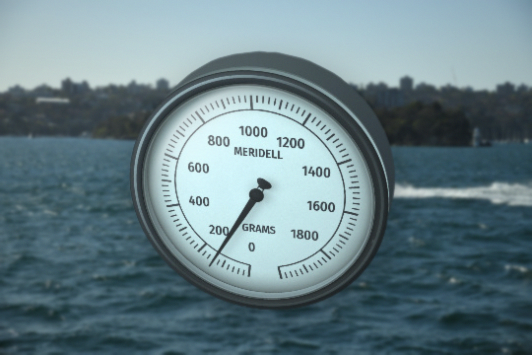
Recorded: 140; g
